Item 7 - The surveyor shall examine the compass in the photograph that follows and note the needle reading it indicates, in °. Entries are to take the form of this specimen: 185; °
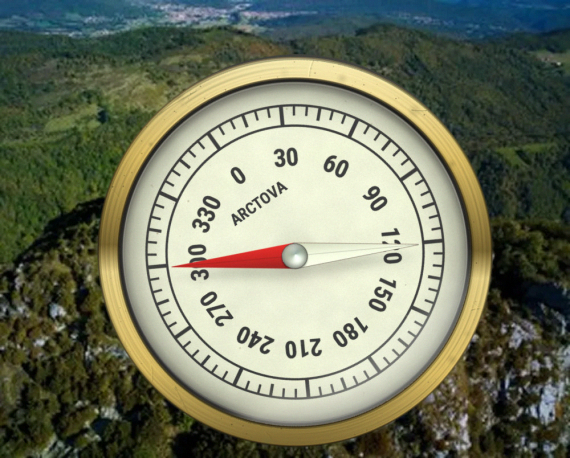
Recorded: 300; °
